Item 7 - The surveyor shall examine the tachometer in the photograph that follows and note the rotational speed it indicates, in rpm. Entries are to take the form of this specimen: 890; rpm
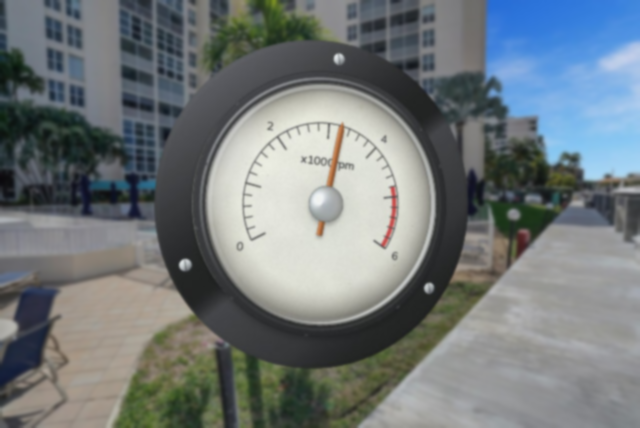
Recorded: 3200; rpm
